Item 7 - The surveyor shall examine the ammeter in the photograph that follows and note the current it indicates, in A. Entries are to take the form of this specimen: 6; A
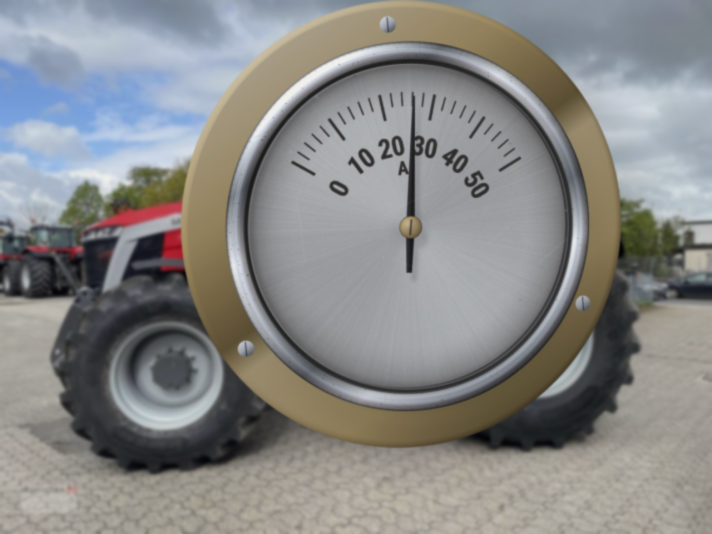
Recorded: 26; A
